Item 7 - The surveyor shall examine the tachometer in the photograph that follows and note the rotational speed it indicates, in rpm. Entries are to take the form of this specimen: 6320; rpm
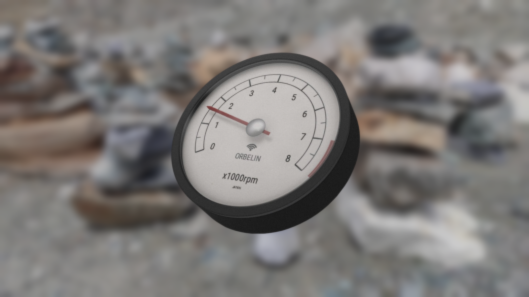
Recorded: 1500; rpm
